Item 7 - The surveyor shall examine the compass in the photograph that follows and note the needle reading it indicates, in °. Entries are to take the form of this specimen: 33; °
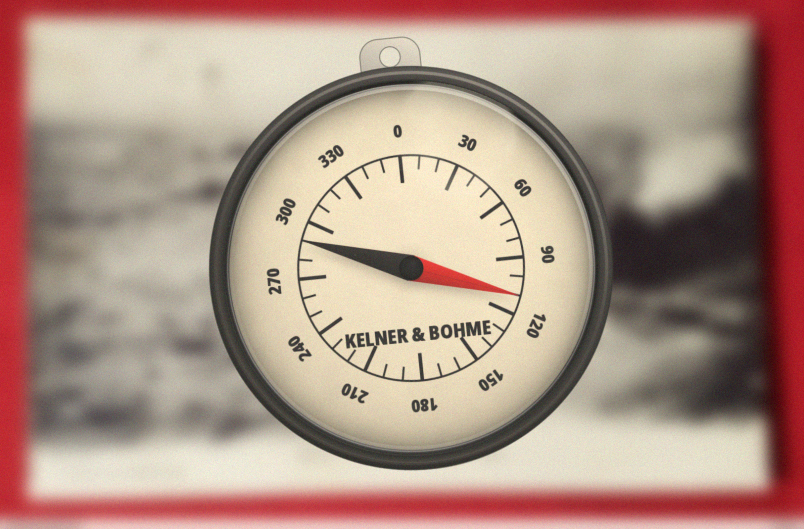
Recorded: 110; °
